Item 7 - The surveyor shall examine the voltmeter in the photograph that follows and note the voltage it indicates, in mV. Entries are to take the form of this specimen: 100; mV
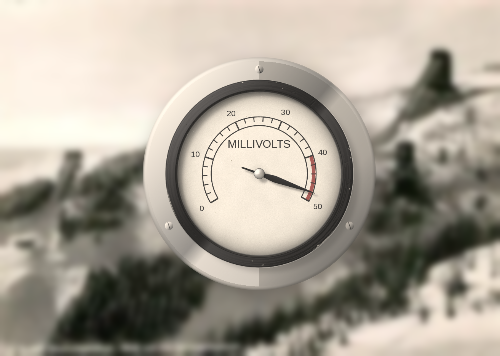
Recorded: 48; mV
